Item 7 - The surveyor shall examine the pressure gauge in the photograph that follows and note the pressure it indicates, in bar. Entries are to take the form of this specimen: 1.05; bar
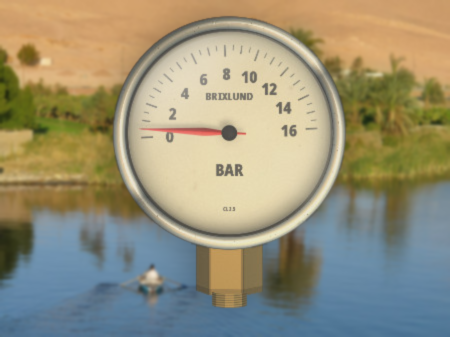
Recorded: 0.5; bar
